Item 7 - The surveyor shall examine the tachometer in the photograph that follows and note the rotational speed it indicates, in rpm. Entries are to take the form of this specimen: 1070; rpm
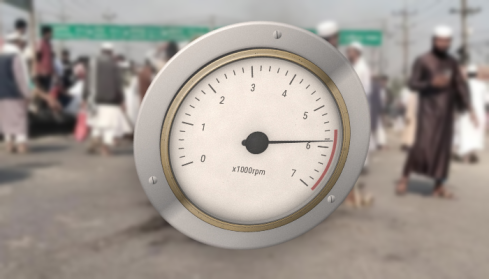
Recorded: 5800; rpm
